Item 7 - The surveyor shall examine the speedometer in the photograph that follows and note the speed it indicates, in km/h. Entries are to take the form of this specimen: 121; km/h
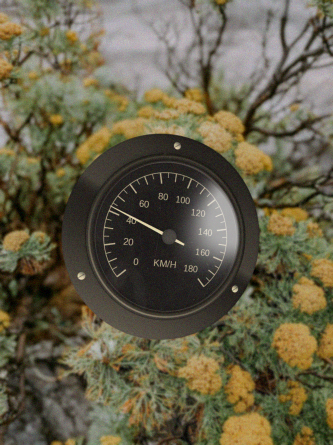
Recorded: 42.5; km/h
